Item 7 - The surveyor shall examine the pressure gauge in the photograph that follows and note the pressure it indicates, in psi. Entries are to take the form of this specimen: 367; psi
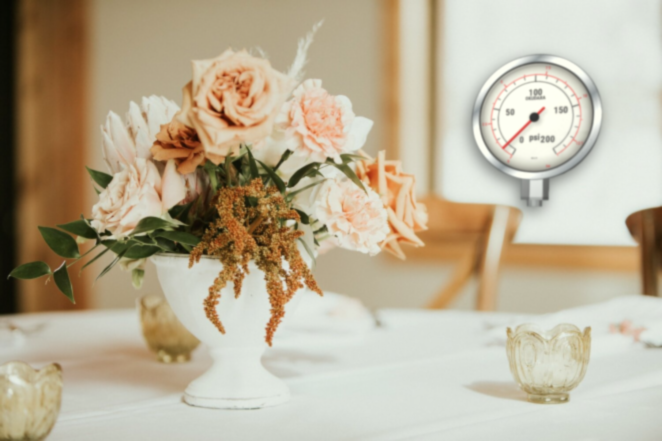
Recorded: 10; psi
